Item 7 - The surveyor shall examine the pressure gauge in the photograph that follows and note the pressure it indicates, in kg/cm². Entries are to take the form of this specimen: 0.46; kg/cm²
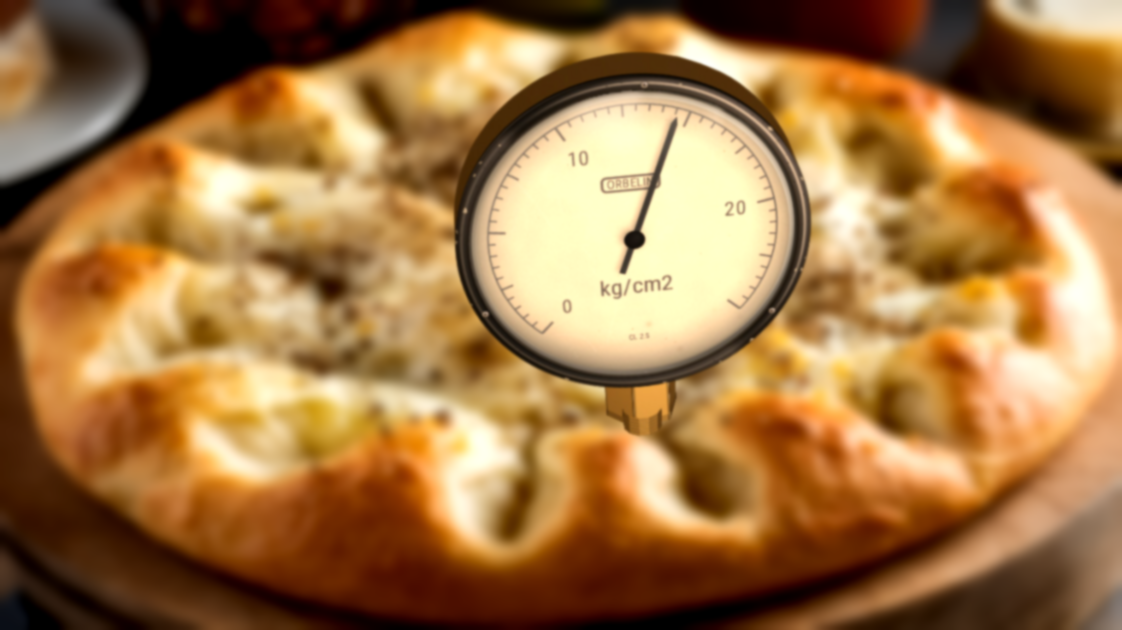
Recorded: 14.5; kg/cm²
